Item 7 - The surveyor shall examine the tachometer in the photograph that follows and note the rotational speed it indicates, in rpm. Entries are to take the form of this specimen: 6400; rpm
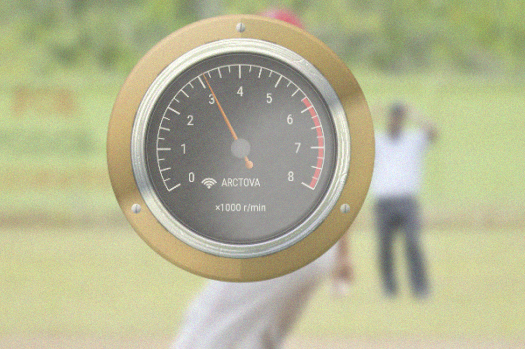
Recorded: 3125; rpm
